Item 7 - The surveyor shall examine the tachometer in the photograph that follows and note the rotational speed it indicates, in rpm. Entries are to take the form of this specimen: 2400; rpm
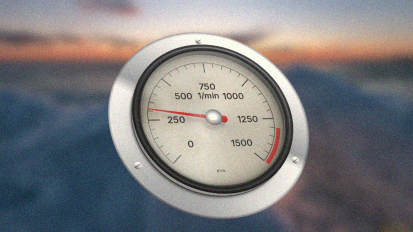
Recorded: 300; rpm
